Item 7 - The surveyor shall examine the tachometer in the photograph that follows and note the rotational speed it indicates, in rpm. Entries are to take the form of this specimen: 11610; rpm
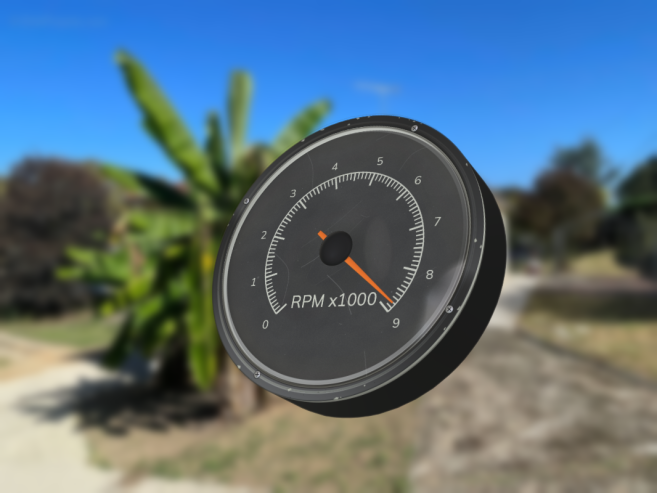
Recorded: 8800; rpm
